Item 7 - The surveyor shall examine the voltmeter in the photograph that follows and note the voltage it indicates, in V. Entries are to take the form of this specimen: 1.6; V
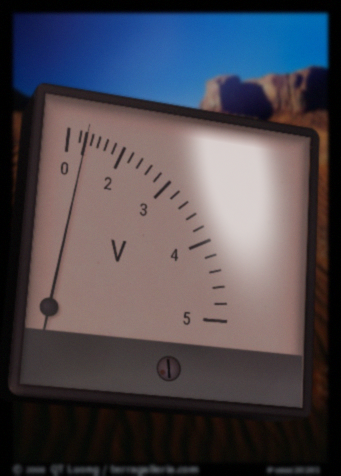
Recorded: 1; V
